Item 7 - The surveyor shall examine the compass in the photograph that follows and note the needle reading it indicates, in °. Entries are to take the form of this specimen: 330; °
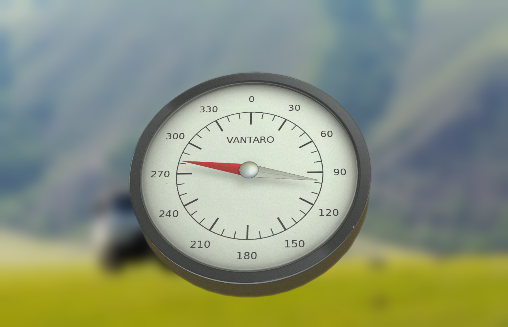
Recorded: 280; °
